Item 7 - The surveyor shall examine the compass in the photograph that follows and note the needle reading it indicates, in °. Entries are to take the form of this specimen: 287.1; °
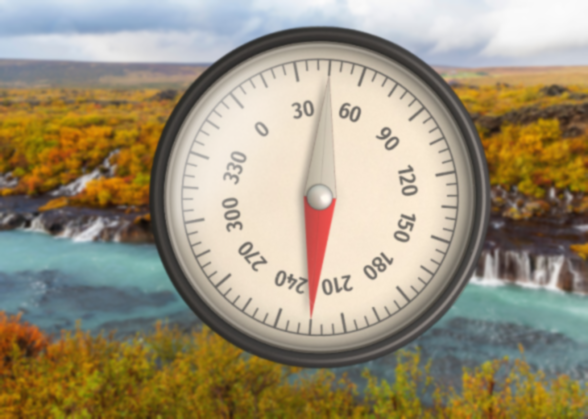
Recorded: 225; °
